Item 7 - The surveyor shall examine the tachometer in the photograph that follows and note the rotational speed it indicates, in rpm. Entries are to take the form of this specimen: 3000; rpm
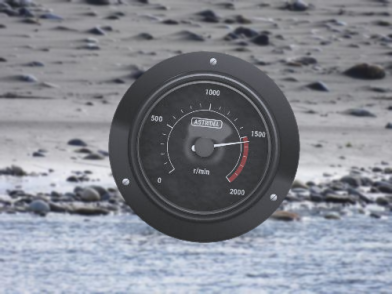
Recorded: 1550; rpm
